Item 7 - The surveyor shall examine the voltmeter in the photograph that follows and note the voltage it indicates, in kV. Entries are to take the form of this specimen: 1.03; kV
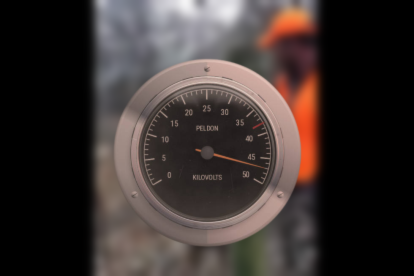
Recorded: 47; kV
